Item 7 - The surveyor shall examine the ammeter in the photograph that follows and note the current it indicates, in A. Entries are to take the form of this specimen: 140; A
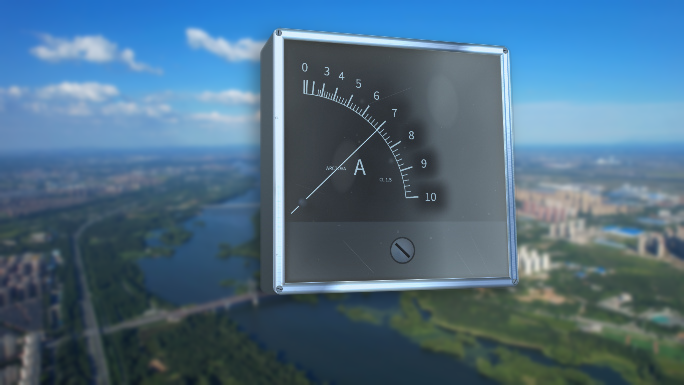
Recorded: 7; A
